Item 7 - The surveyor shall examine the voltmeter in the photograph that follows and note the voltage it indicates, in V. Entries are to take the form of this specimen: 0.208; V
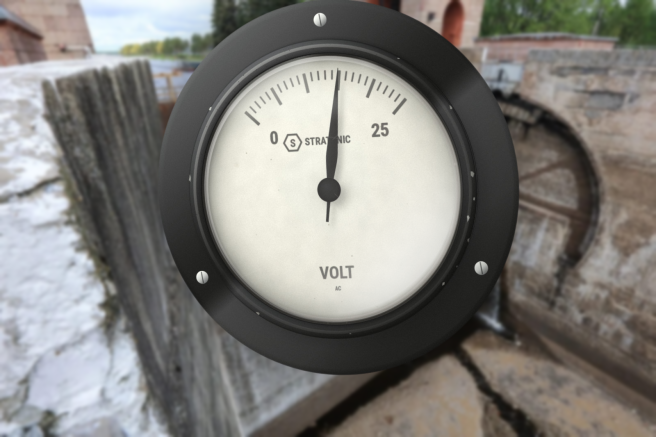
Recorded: 15; V
